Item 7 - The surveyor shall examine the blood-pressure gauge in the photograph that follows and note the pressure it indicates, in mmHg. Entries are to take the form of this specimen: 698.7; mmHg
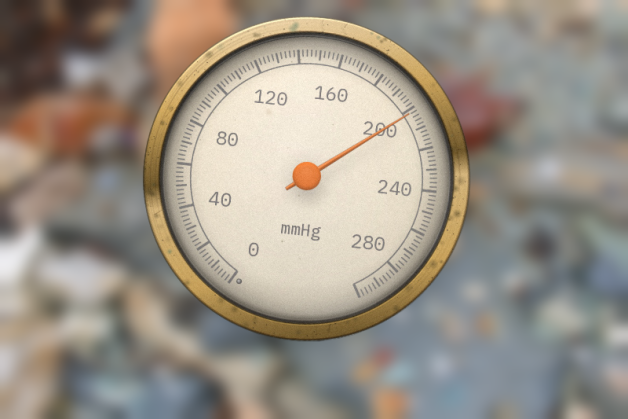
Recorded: 202; mmHg
